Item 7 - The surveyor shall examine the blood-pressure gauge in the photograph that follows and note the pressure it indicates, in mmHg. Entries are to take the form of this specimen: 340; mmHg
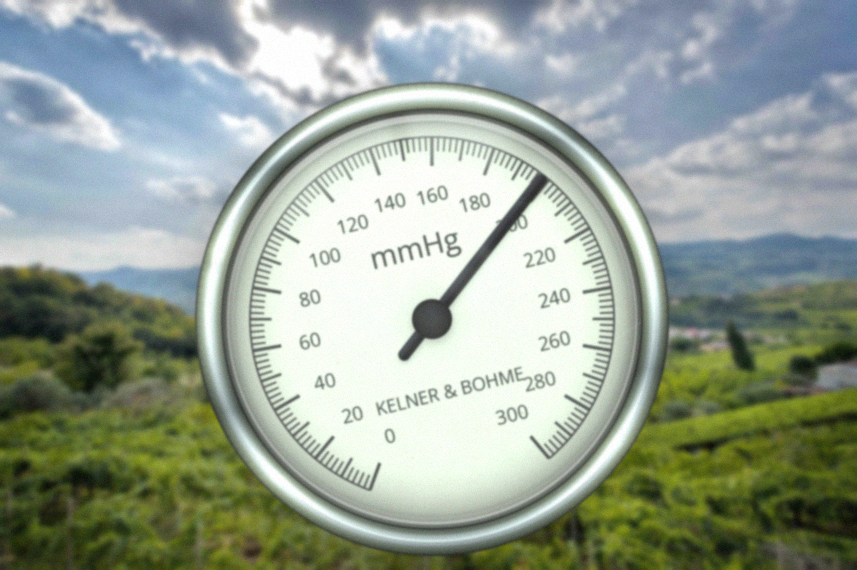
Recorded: 198; mmHg
